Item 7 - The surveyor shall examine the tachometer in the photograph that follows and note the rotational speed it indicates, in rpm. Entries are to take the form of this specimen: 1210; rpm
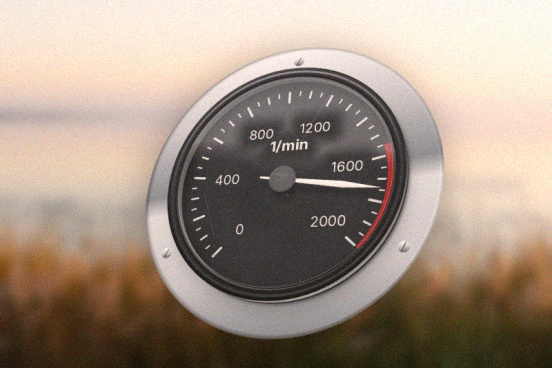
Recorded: 1750; rpm
